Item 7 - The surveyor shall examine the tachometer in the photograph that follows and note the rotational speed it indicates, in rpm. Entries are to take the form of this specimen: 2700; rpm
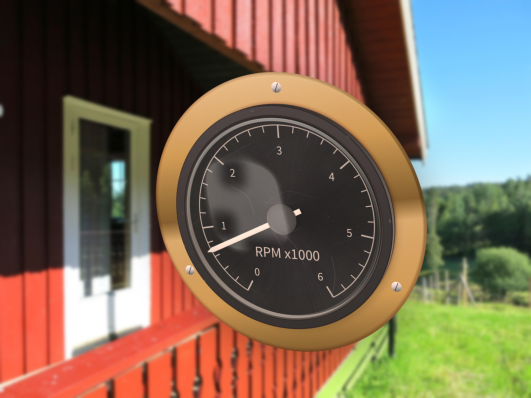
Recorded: 700; rpm
